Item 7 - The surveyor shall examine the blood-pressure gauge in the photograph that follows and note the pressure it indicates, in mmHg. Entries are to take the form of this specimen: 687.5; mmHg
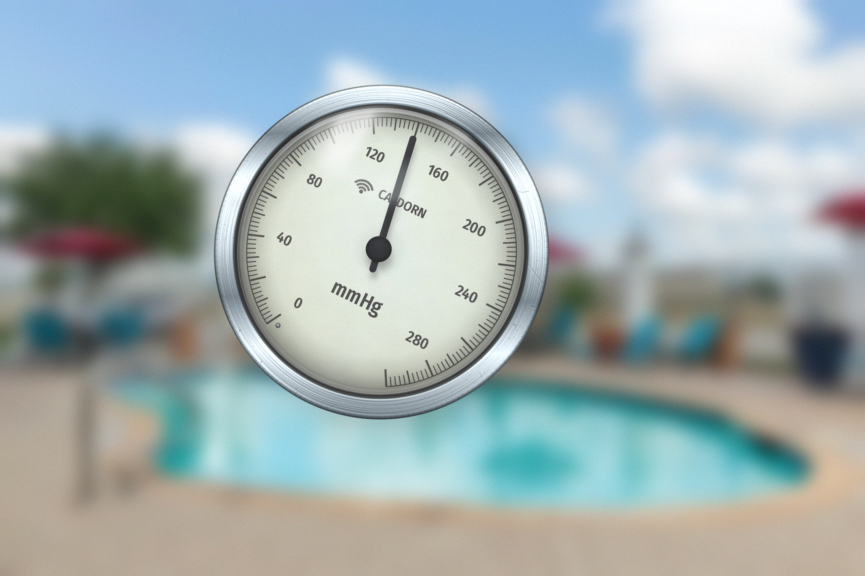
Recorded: 140; mmHg
